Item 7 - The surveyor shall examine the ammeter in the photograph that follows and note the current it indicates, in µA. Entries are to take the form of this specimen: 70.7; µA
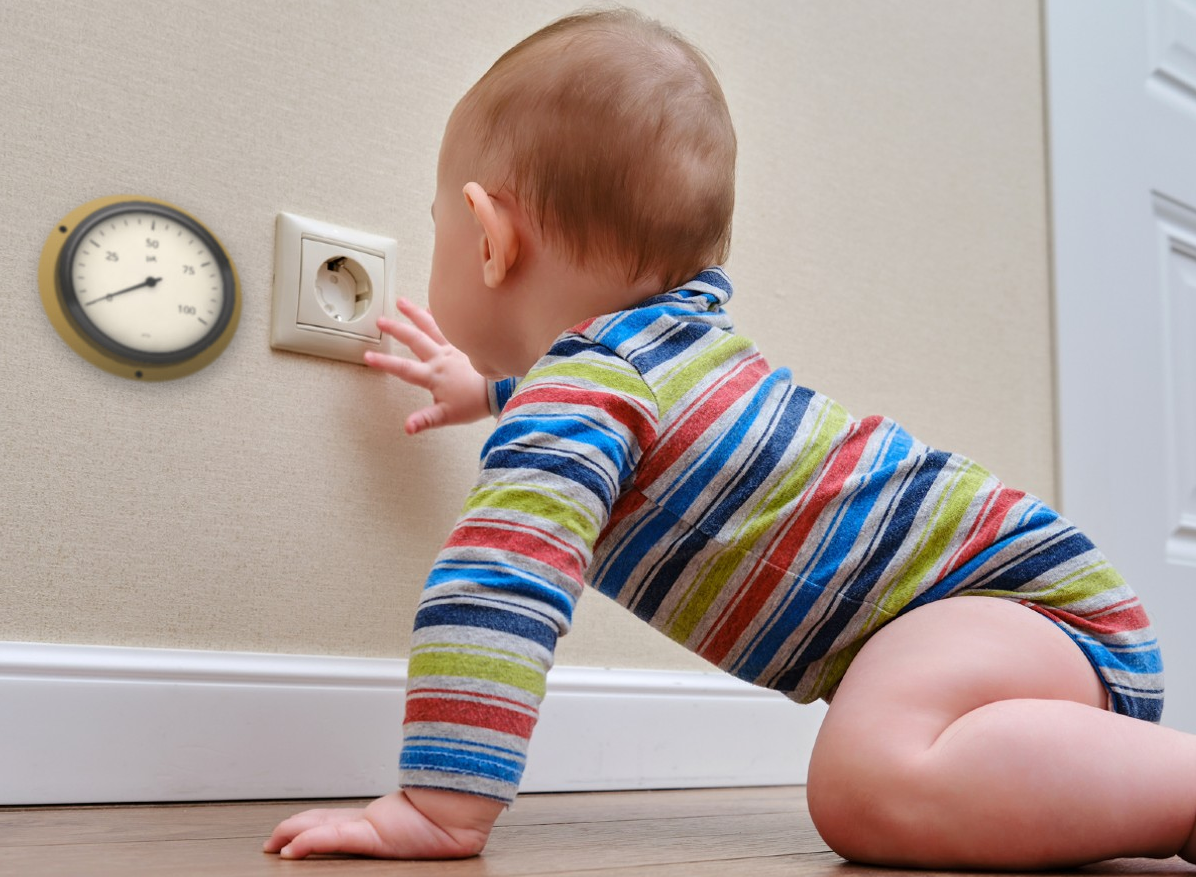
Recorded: 0; µA
